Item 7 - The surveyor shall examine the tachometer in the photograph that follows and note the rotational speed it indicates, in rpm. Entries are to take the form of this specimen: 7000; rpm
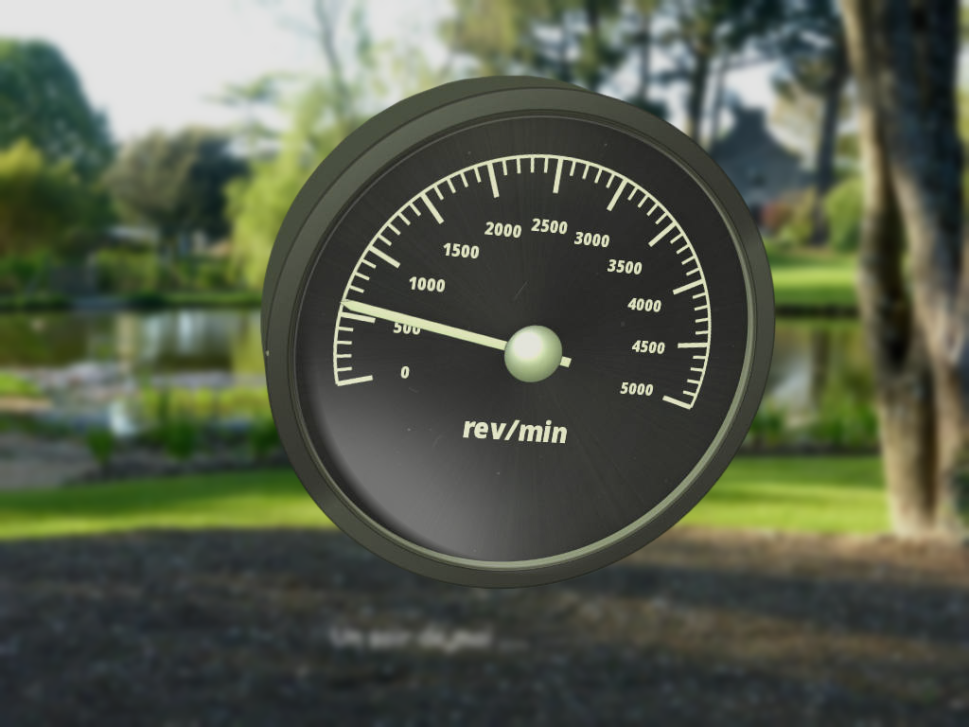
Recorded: 600; rpm
